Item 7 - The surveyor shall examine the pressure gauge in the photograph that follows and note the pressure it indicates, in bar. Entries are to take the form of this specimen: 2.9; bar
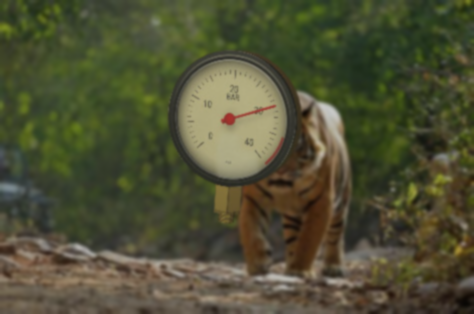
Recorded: 30; bar
